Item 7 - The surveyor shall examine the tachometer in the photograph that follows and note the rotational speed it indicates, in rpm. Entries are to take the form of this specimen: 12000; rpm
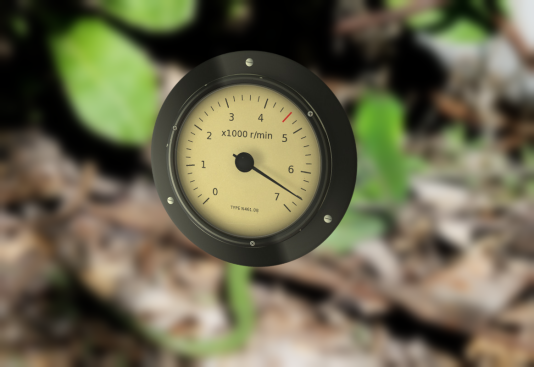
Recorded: 6600; rpm
